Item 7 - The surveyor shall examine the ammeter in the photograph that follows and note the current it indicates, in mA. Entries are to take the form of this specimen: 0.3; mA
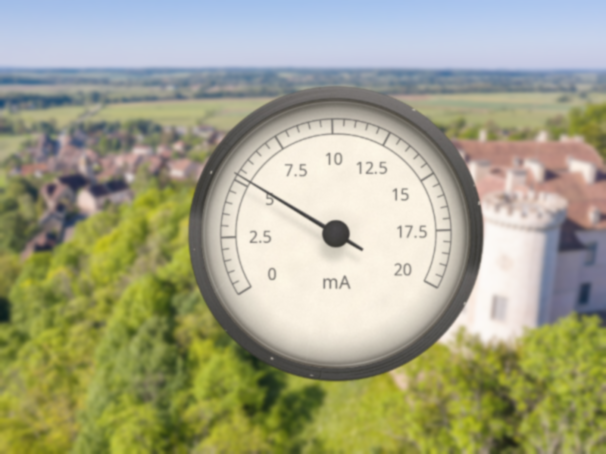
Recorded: 5.25; mA
